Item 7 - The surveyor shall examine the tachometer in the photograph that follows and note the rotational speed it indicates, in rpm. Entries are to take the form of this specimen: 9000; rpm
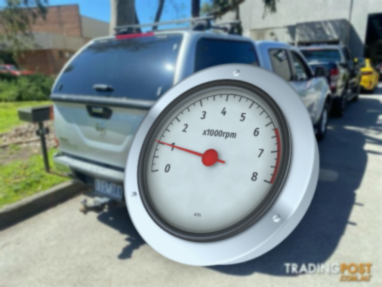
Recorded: 1000; rpm
